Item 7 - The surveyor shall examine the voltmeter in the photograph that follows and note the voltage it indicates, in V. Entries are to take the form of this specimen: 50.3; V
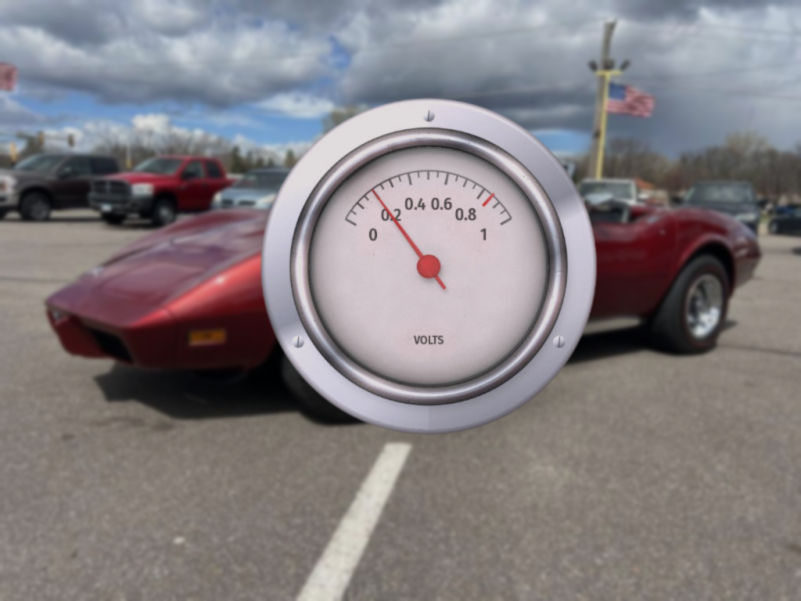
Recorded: 0.2; V
